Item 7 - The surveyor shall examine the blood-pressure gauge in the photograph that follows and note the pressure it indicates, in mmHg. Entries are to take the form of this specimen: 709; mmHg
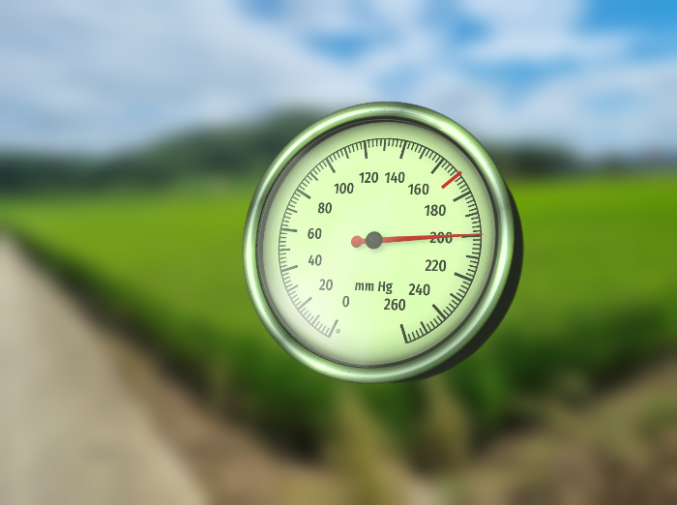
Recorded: 200; mmHg
